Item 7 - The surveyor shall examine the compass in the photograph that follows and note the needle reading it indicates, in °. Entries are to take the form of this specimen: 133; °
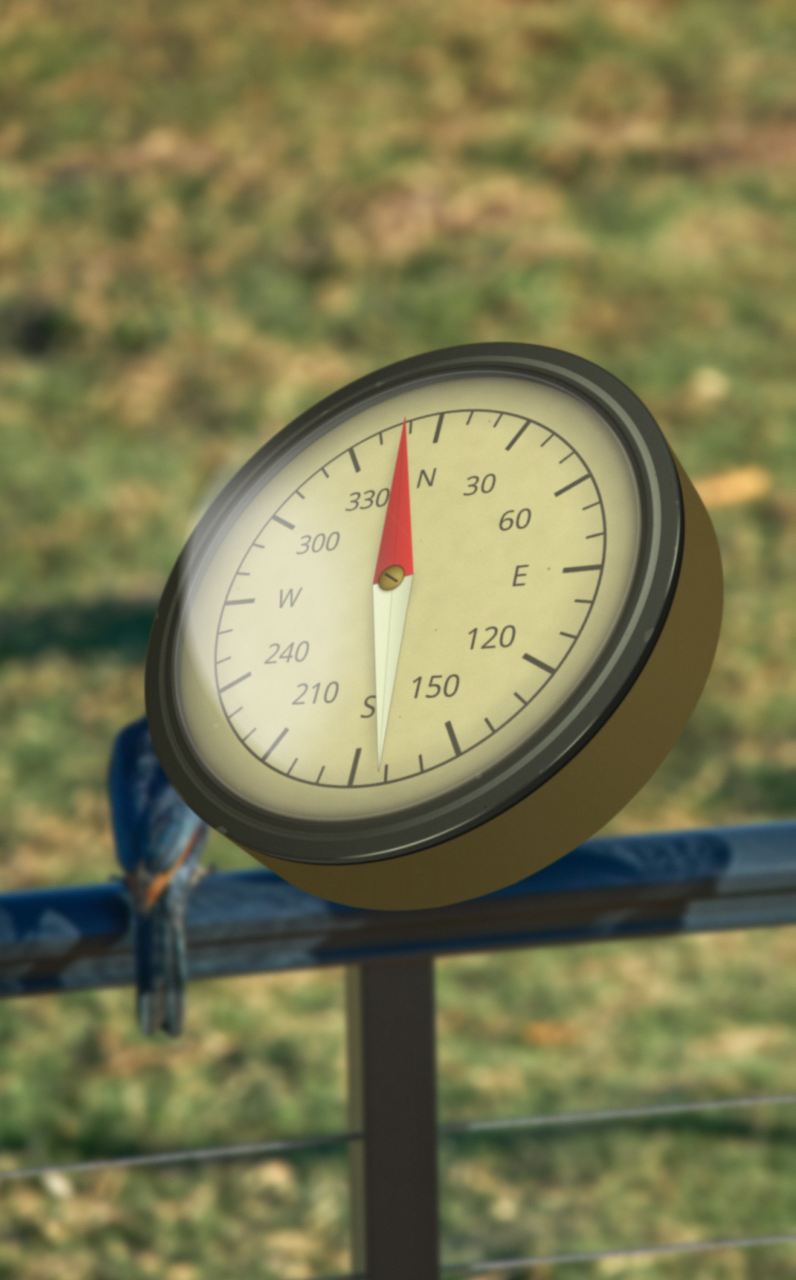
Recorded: 350; °
